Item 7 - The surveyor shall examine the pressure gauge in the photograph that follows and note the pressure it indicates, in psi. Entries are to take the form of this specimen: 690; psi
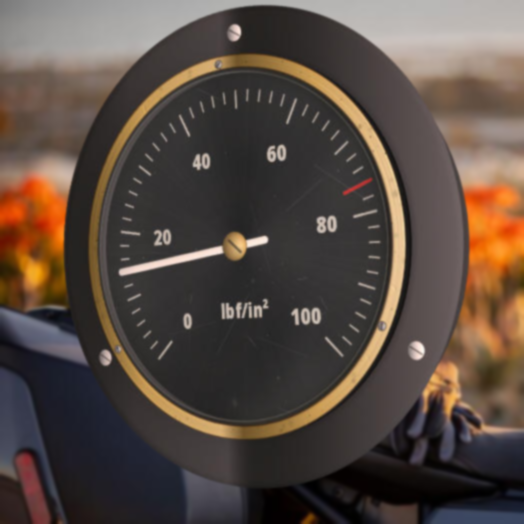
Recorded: 14; psi
